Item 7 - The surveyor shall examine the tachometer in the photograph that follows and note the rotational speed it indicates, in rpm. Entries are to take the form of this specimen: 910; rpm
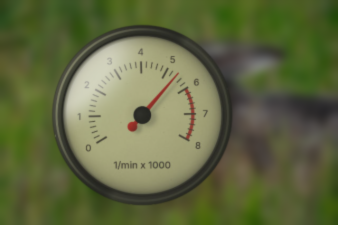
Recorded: 5400; rpm
